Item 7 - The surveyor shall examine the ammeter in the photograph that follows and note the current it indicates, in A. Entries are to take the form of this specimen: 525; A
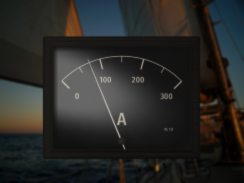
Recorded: 75; A
